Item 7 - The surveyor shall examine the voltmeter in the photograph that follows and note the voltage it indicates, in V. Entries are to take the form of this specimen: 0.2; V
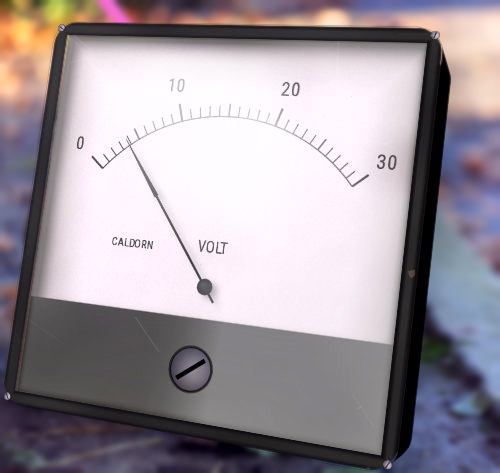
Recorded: 4; V
